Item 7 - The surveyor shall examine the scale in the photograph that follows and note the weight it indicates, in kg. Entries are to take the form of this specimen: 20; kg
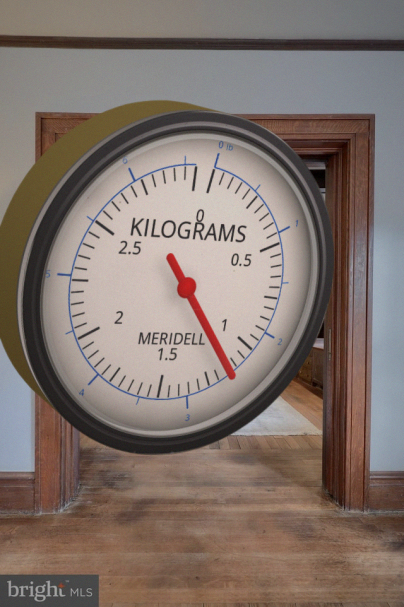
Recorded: 1.15; kg
